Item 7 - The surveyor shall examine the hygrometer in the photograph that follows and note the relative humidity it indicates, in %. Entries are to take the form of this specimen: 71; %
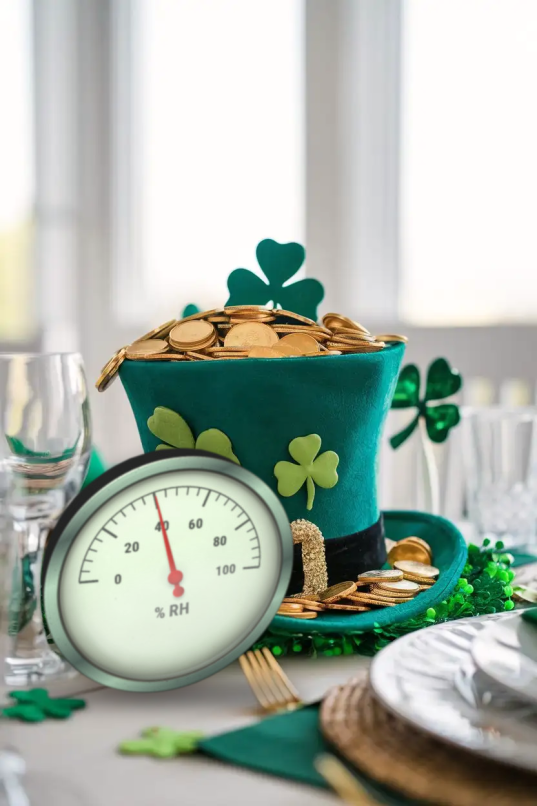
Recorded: 40; %
